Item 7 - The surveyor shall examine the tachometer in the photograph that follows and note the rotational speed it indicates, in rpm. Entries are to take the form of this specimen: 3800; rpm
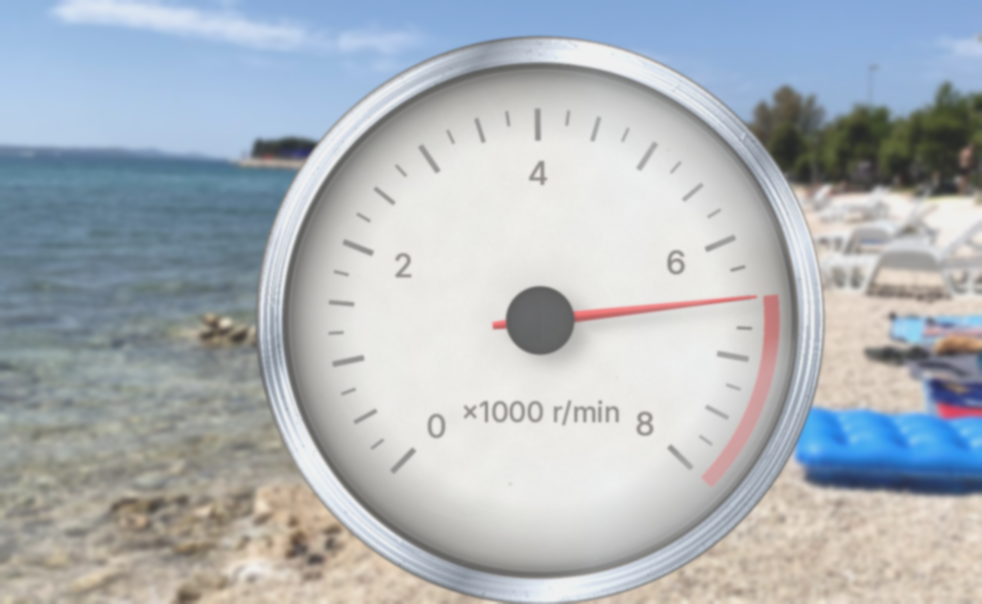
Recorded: 6500; rpm
